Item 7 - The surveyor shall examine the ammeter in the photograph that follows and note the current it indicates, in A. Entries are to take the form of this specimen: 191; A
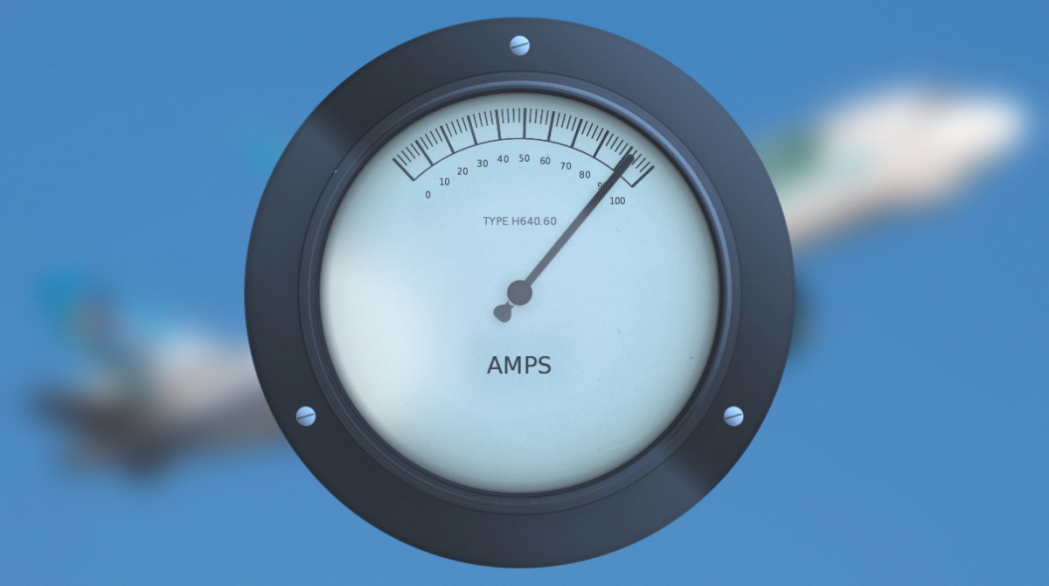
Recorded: 92; A
